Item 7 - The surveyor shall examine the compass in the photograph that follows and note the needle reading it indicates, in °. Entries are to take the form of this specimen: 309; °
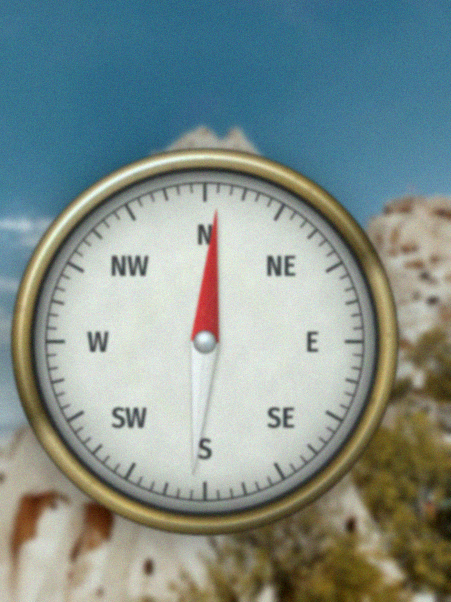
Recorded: 5; °
